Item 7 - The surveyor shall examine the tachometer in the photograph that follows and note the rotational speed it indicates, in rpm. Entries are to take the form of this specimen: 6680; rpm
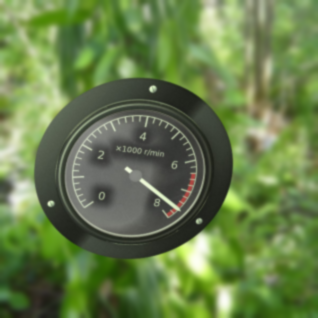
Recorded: 7600; rpm
